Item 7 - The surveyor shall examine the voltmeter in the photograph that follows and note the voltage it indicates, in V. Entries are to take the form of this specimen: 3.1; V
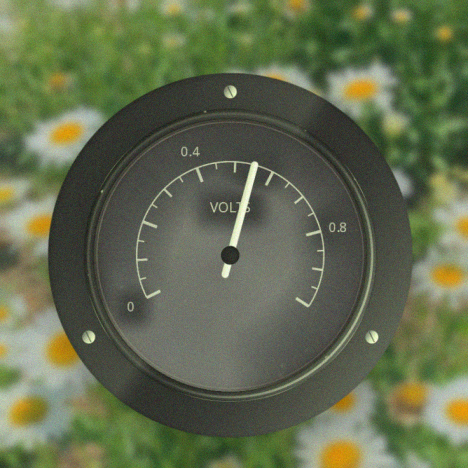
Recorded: 0.55; V
